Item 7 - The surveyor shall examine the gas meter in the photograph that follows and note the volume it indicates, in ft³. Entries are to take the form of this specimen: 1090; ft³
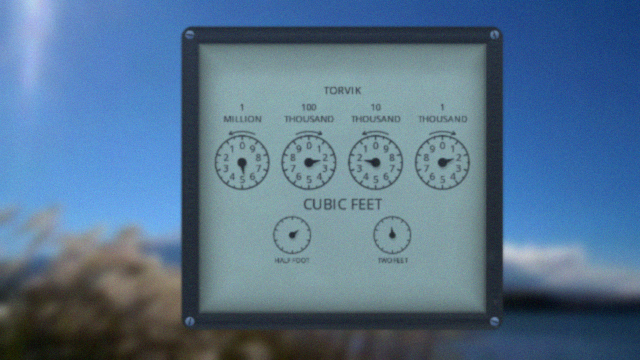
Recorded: 522200; ft³
